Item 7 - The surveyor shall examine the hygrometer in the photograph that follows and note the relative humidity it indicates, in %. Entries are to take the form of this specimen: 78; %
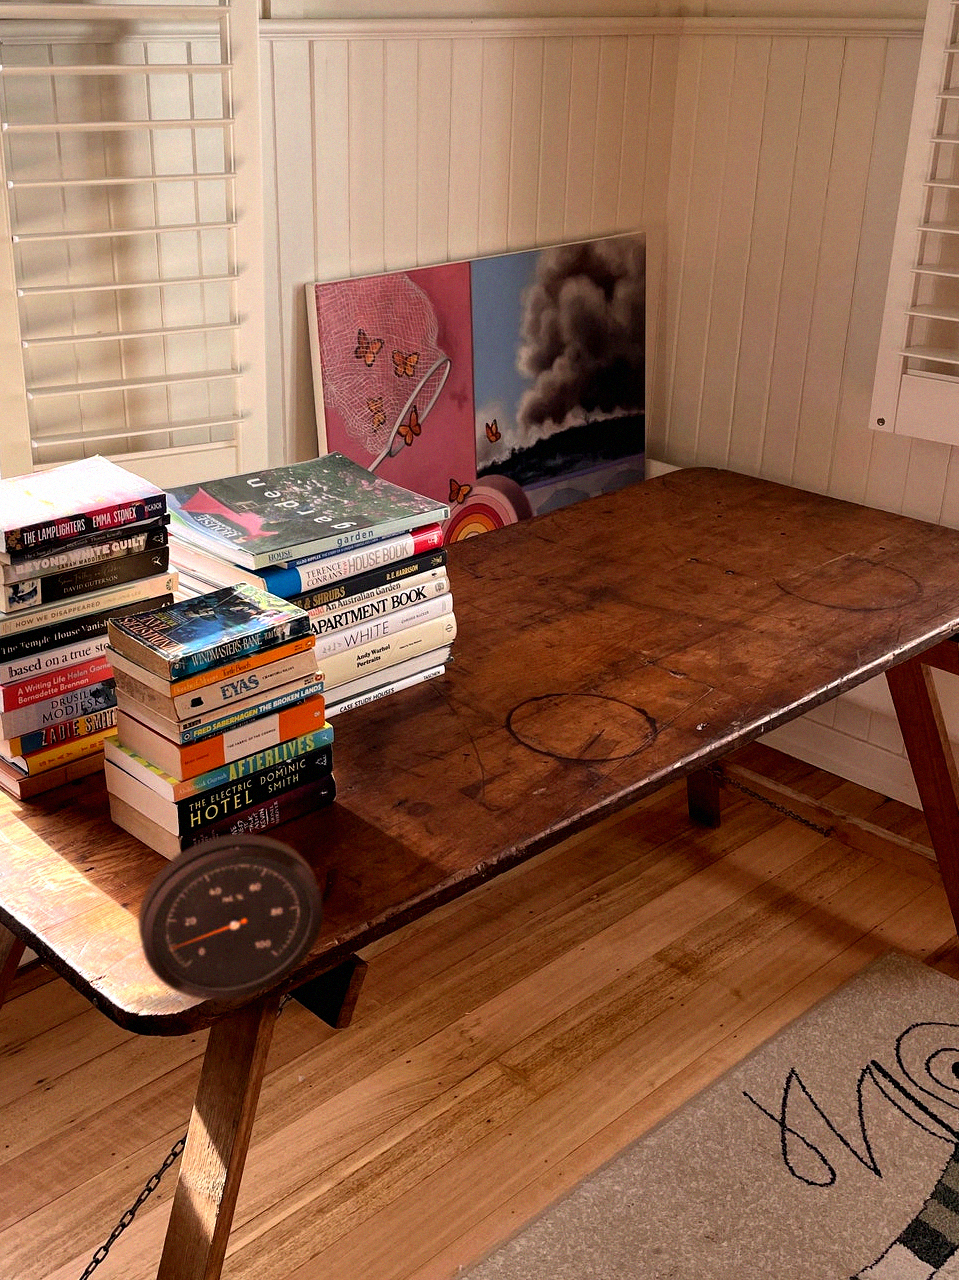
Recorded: 10; %
